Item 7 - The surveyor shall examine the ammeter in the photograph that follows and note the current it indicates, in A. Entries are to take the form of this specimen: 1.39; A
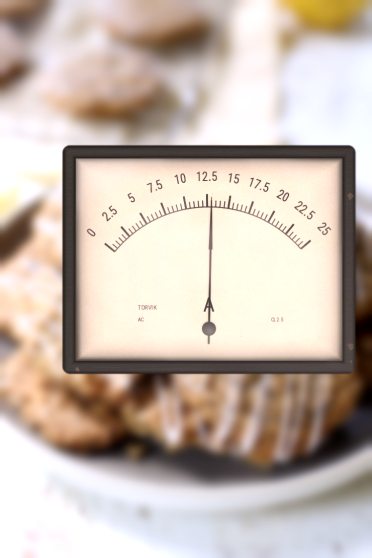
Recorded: 13; A
